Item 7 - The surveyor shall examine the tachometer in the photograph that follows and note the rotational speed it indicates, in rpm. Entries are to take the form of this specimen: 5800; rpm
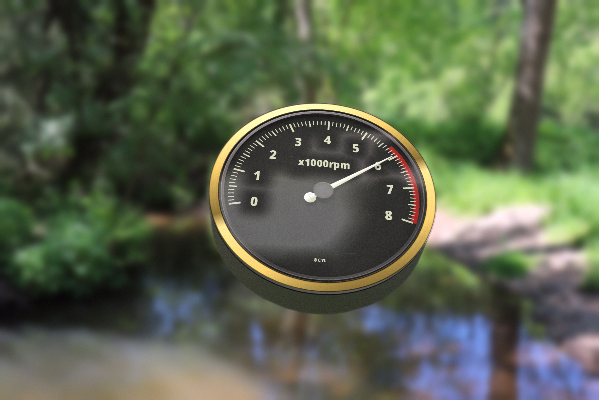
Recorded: 6000; rpm
